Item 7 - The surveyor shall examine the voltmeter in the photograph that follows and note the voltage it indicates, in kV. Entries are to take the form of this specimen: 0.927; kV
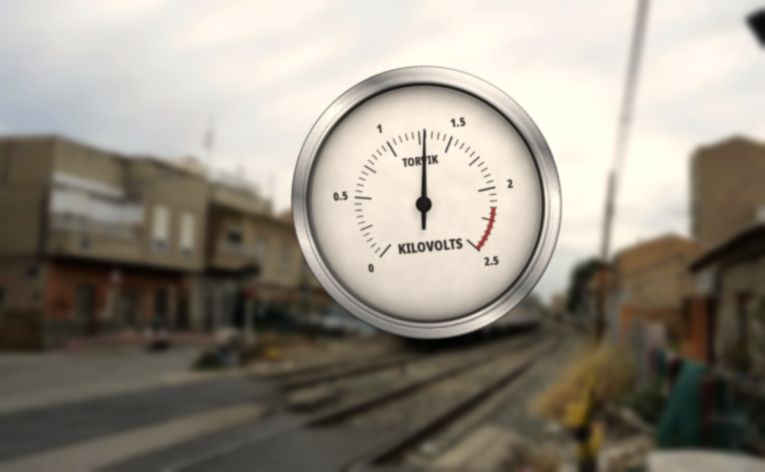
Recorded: 1.3; kV
